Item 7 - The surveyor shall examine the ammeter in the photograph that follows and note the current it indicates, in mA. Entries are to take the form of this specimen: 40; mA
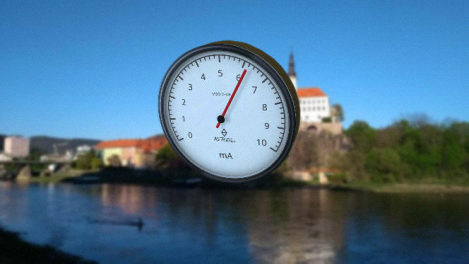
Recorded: 6.2; mA
